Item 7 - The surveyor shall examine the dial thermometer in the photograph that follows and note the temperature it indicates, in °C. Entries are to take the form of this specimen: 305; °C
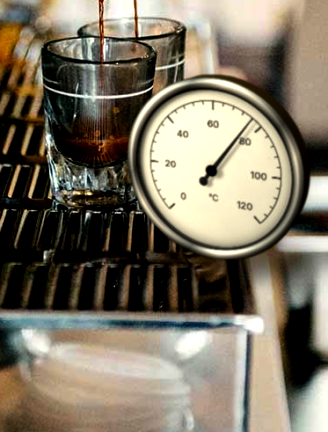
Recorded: 76; °C
